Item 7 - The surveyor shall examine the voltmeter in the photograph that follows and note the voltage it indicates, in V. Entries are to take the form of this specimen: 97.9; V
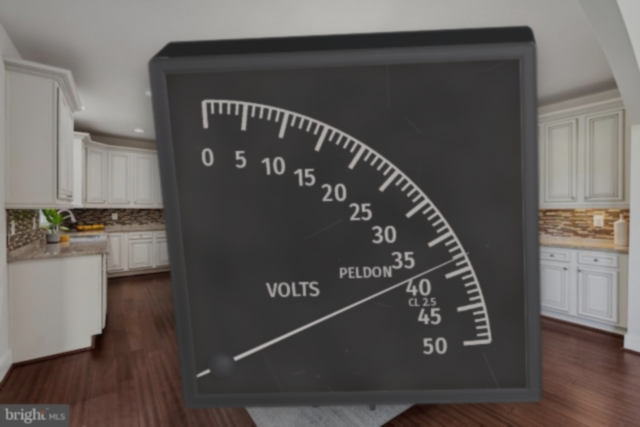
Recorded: 38; V
